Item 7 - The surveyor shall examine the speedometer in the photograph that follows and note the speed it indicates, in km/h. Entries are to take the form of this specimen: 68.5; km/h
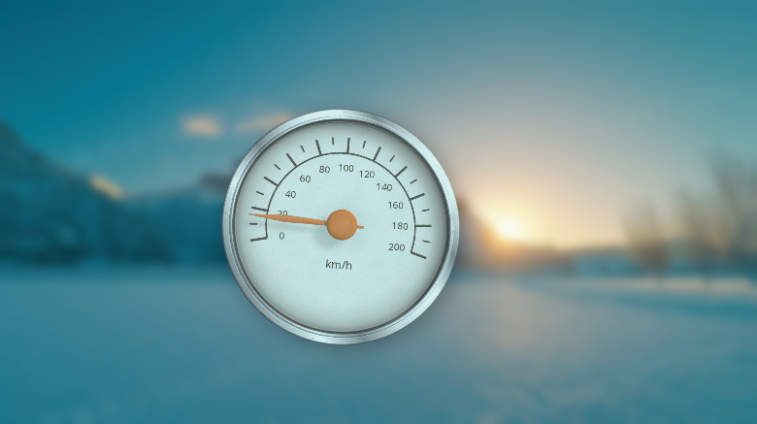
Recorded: 15; km/h
